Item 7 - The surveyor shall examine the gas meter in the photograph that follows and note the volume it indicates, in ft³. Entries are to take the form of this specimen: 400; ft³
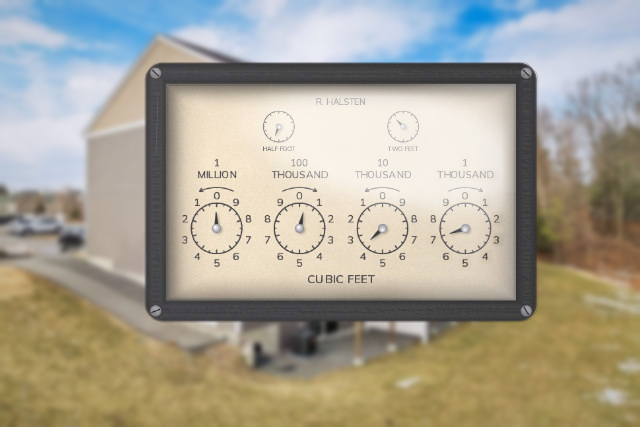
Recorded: 3700; ft³
